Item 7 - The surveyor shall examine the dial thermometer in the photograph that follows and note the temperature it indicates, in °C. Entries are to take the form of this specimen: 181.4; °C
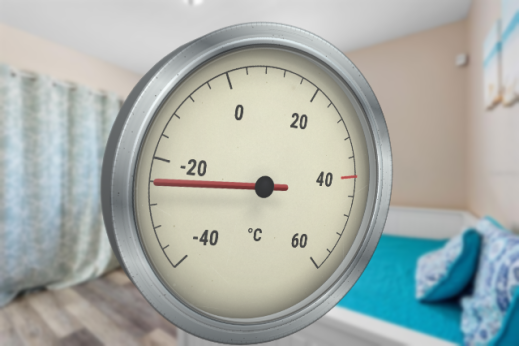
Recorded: -24; °C
